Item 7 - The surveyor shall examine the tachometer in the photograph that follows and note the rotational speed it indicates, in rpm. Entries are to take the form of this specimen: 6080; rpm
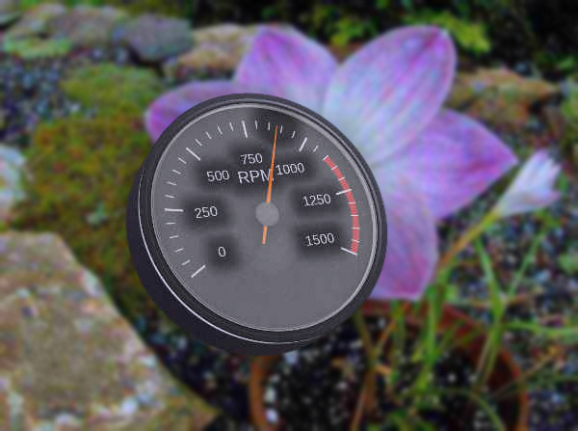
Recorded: 875; rpm
